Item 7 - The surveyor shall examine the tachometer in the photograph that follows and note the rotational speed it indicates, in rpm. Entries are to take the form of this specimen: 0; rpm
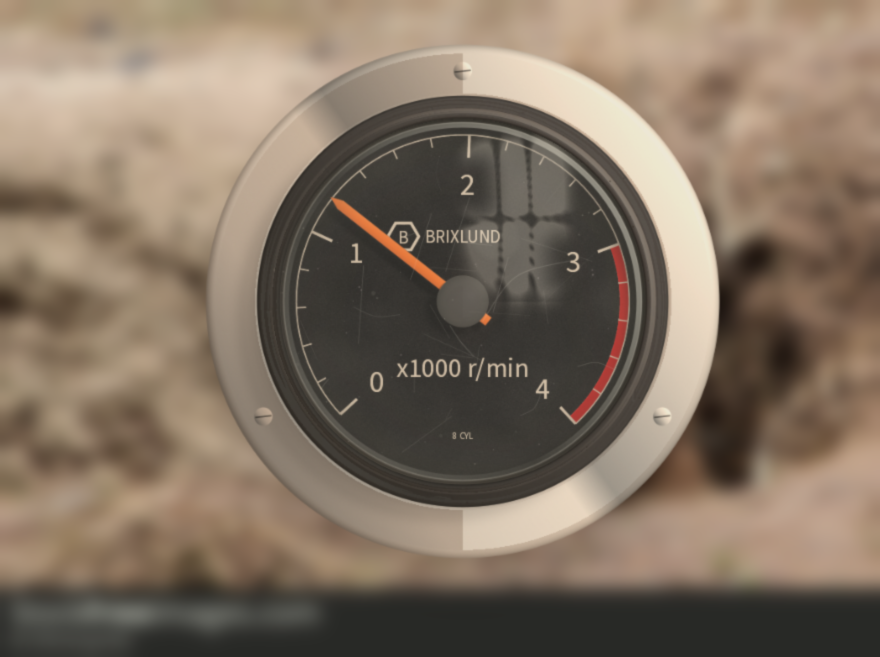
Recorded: 1200; rpm
